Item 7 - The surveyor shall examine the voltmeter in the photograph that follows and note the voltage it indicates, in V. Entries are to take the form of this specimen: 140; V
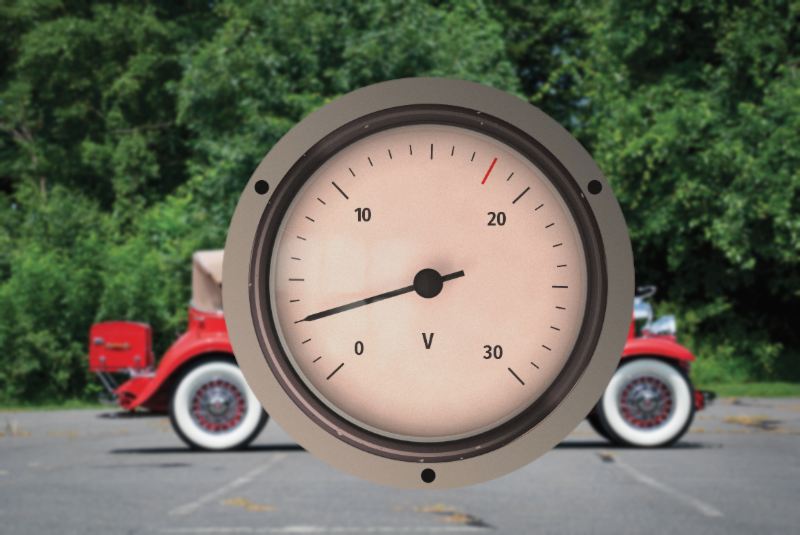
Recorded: 3; V
